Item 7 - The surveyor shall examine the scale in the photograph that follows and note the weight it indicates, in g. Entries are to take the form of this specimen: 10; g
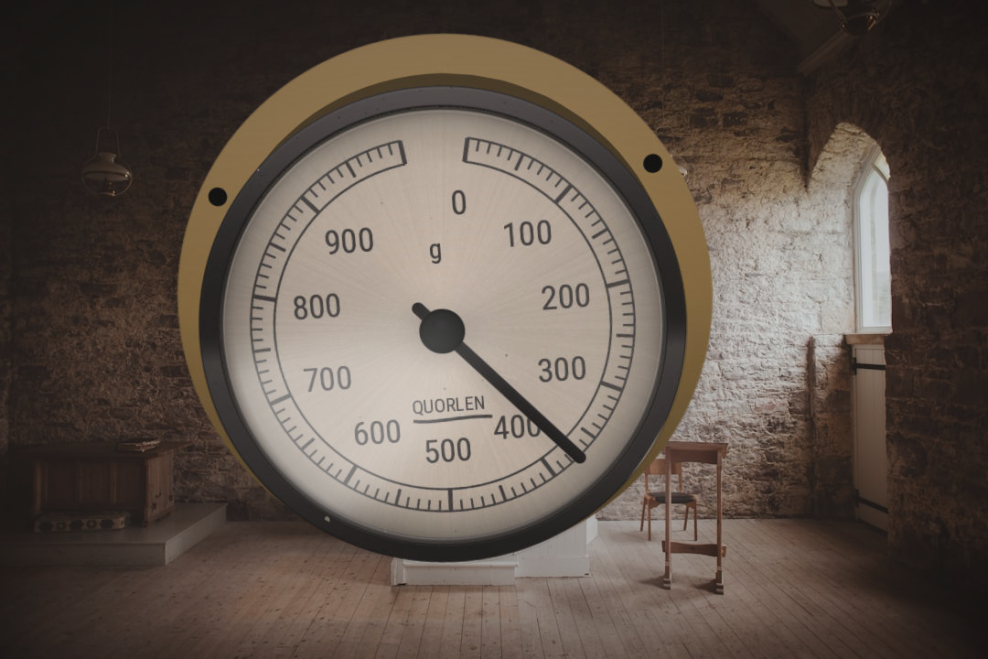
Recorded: 370; g
